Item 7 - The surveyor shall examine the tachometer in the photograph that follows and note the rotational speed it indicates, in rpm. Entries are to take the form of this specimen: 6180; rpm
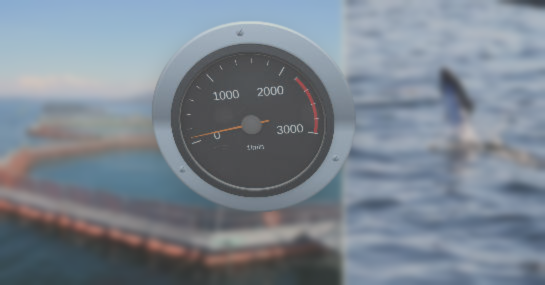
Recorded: 100; rpm
